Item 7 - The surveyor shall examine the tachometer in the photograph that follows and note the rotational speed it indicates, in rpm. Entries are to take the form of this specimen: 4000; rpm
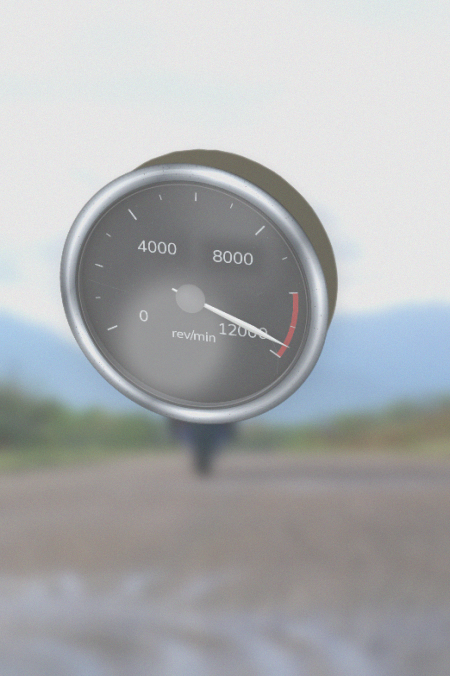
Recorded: 11500; rpm
